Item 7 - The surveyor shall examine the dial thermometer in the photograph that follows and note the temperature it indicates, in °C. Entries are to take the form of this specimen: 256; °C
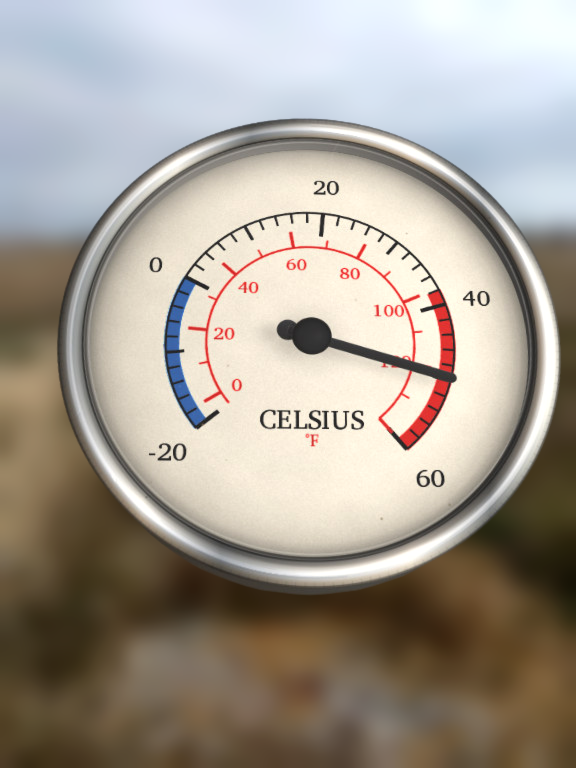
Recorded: 50; °C
